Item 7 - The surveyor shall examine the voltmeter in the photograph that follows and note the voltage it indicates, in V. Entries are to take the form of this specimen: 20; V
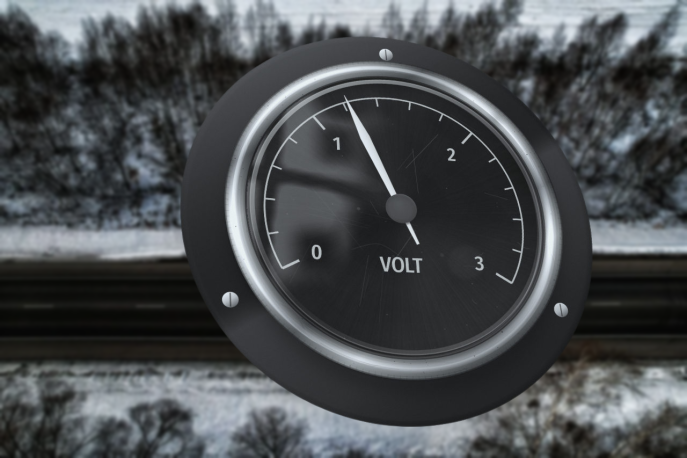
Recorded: 1.2; V
